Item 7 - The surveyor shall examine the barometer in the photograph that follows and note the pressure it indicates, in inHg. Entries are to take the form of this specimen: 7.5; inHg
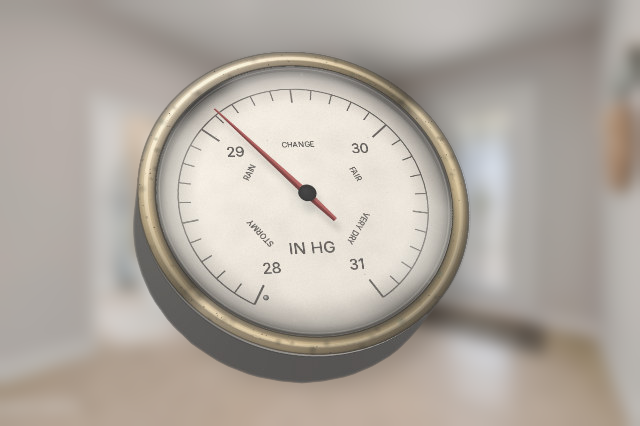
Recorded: 29.1; inHg
